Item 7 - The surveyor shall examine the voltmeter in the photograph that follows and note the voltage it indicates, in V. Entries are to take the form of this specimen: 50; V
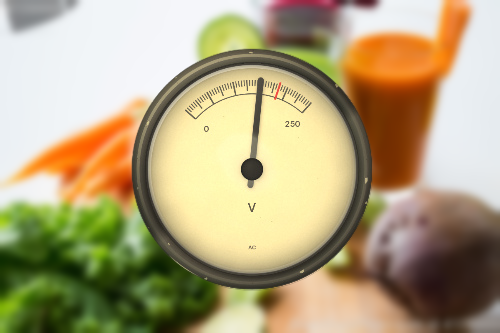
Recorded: 150; V
